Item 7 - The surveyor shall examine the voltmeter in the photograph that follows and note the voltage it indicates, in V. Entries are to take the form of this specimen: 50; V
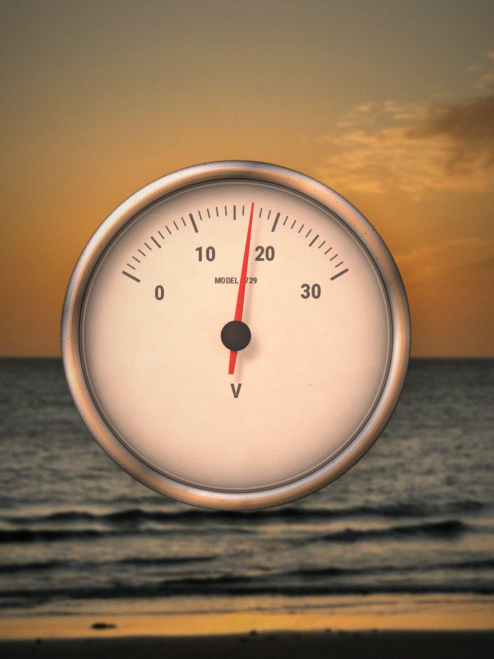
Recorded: 17; V
